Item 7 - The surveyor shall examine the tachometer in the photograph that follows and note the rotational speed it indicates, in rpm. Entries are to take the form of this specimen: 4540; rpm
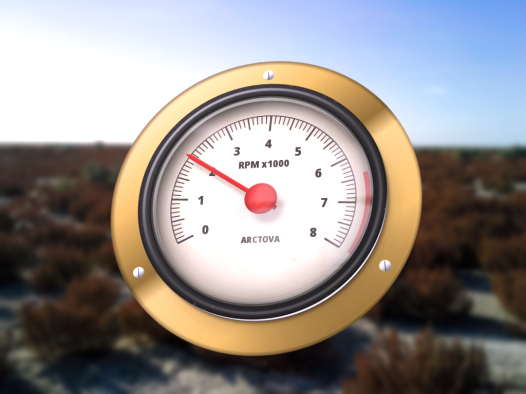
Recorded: 2000; rpm
